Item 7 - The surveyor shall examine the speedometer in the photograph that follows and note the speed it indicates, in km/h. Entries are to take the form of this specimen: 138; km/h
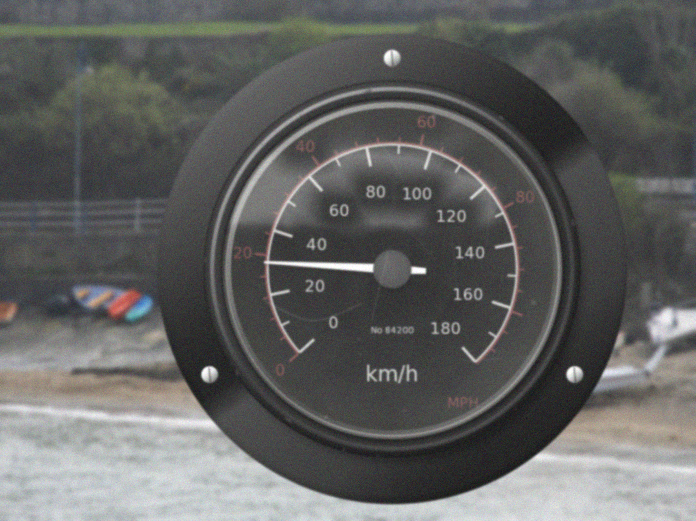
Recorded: 30; km/h
